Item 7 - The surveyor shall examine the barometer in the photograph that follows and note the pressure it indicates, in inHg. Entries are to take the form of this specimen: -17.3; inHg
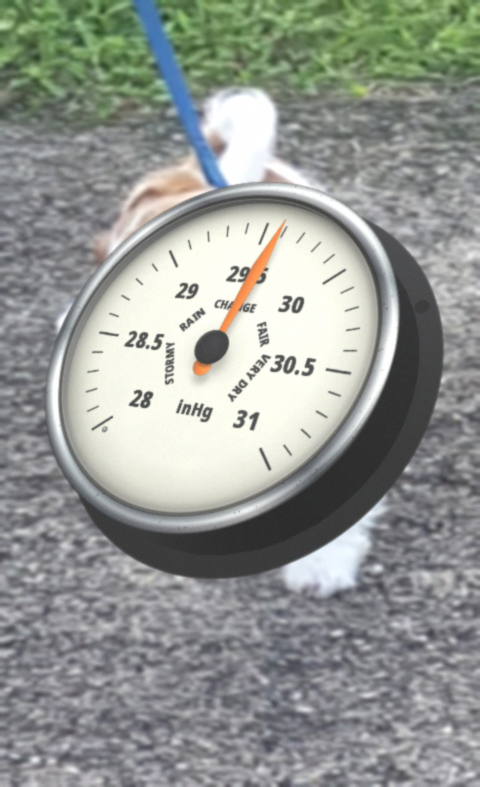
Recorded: 29.6; inHg
